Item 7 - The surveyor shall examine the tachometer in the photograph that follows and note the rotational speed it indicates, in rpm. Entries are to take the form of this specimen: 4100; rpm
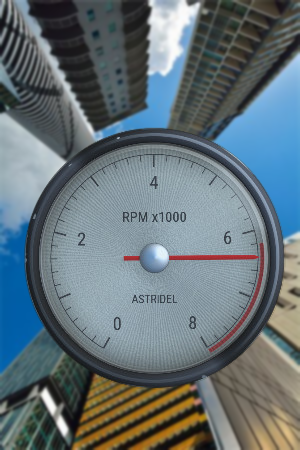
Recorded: 6400; rpm
